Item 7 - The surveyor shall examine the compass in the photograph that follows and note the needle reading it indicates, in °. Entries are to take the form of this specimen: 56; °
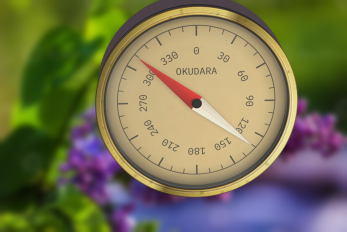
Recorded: 310; °
